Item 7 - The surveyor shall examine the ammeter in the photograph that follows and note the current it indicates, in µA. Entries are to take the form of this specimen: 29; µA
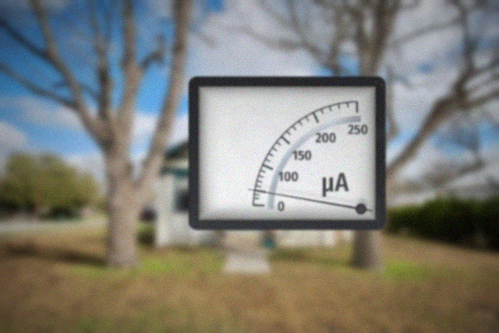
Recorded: 50; µA
